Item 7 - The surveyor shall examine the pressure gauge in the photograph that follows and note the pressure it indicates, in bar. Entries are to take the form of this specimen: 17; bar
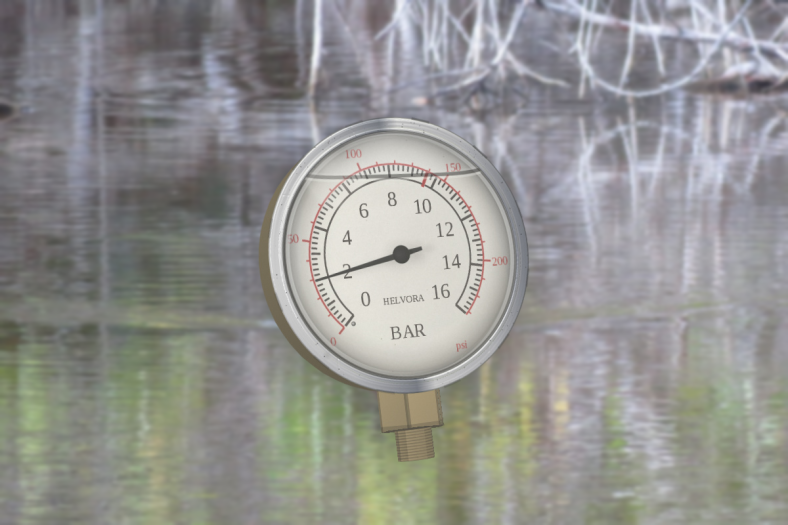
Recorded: 2; bar
